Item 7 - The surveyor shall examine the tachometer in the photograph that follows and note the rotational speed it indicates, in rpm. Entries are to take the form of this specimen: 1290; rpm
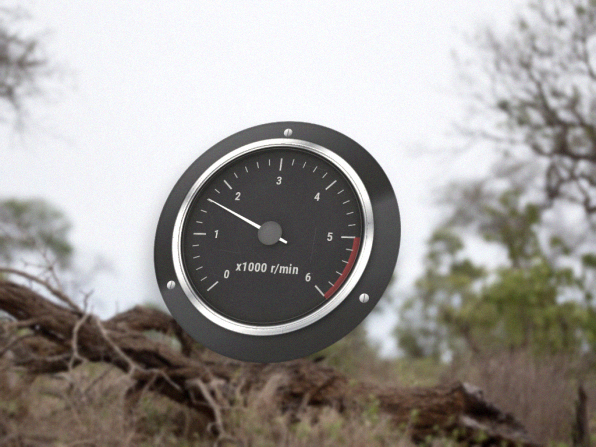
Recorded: 1600; rpm
